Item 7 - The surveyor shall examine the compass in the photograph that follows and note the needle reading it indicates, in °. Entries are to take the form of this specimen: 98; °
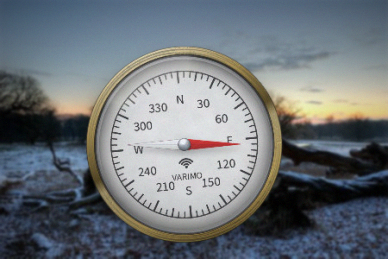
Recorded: 95; °
